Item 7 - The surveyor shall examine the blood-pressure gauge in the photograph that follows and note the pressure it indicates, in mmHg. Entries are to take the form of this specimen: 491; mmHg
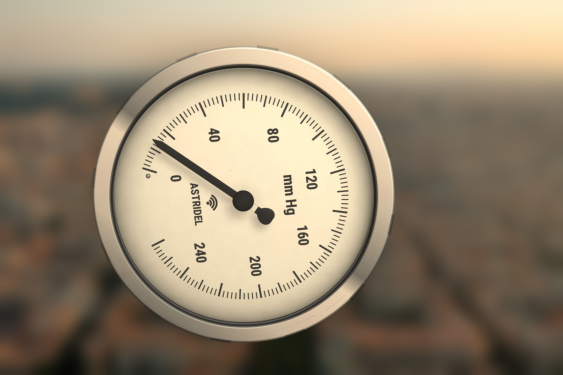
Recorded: 14; mmHg
